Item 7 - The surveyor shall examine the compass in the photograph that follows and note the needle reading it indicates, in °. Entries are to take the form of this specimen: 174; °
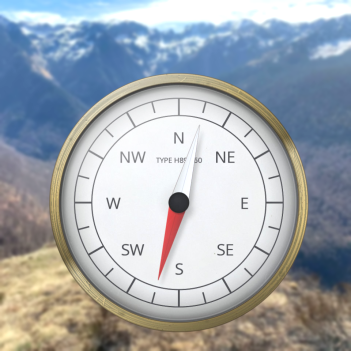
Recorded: 195; °
